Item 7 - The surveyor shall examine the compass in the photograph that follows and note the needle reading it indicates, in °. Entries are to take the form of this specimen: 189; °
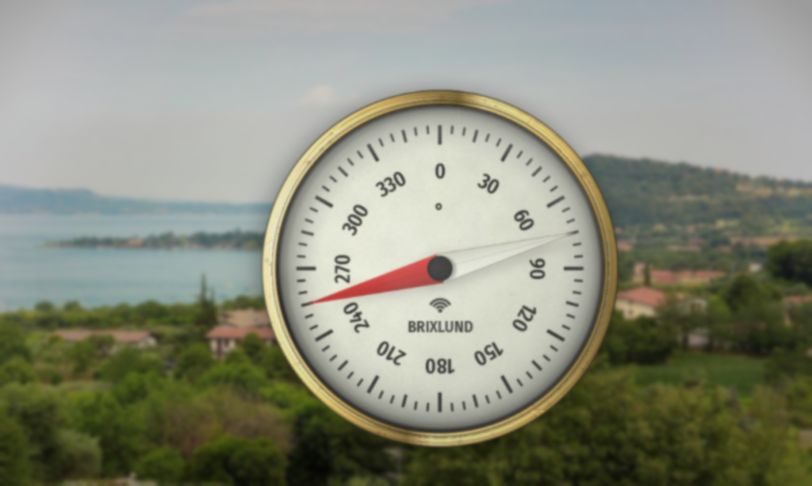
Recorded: 255; °
